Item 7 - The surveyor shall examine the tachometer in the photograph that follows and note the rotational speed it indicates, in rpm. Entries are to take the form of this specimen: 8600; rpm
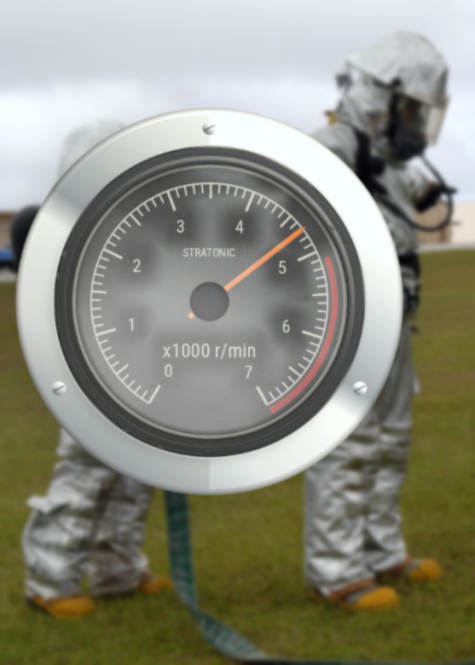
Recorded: 4700; rpm
